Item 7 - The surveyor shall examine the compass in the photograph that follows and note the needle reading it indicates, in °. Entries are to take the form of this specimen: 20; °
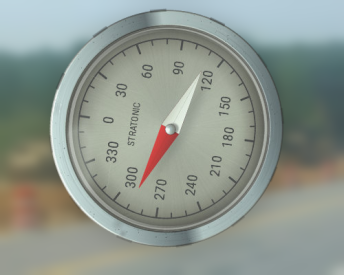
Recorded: 290; °
